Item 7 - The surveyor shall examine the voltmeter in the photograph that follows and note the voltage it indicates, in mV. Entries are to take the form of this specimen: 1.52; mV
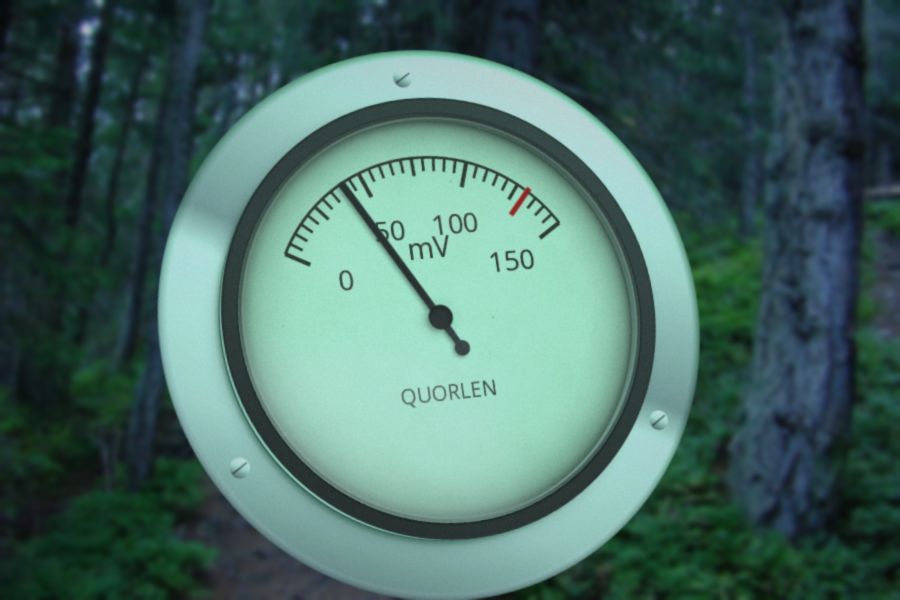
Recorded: 40; mV
